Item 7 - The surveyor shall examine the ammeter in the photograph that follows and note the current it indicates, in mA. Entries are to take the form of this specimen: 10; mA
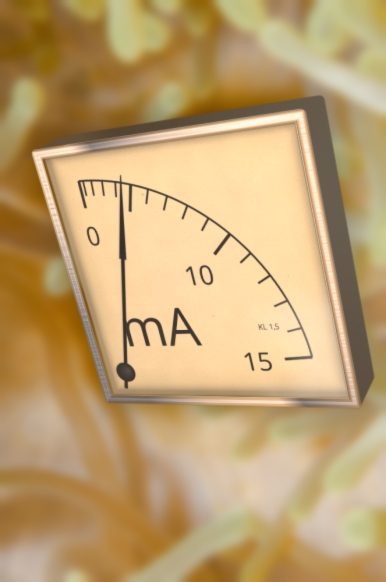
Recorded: 4.5; mA
